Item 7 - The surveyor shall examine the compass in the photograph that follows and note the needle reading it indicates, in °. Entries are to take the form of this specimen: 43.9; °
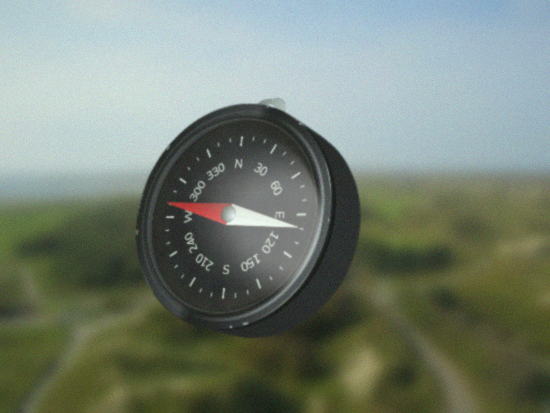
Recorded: 280; °
